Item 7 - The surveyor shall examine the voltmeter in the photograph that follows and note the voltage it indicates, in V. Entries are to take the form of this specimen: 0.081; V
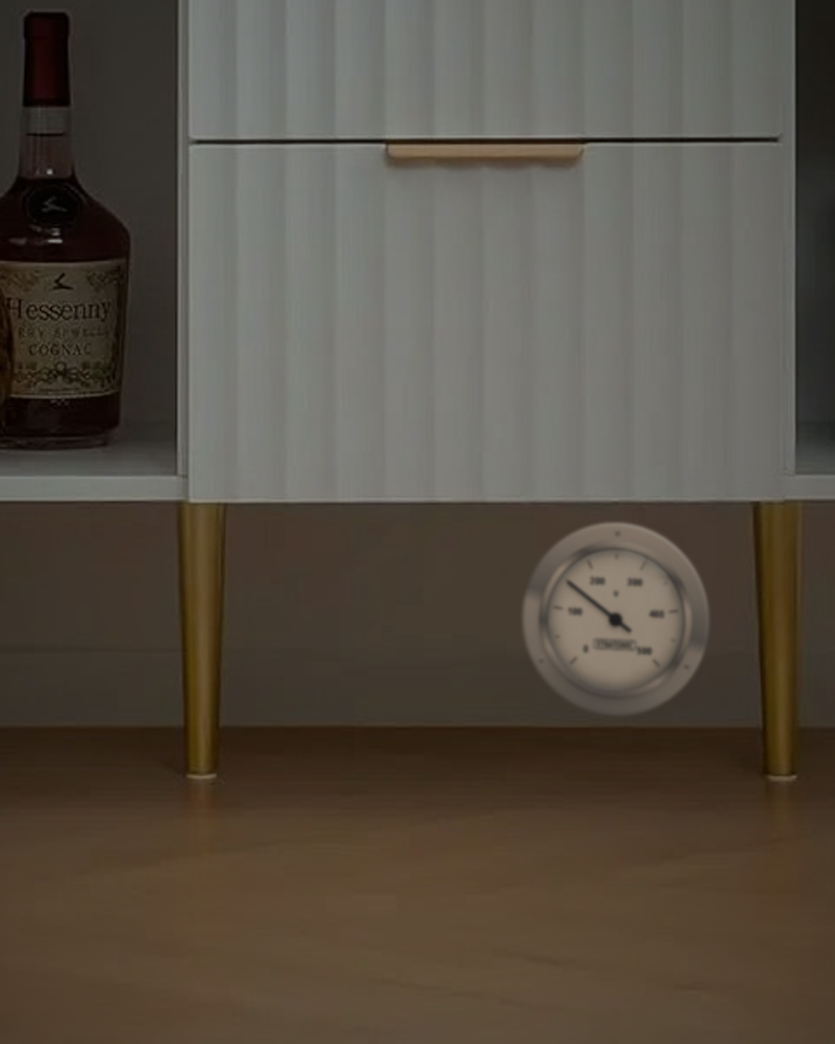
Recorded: 150; V
